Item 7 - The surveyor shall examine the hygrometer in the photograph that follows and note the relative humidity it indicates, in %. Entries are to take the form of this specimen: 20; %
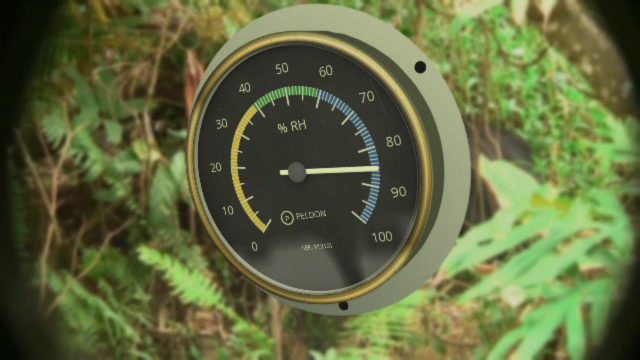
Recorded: 85; %
